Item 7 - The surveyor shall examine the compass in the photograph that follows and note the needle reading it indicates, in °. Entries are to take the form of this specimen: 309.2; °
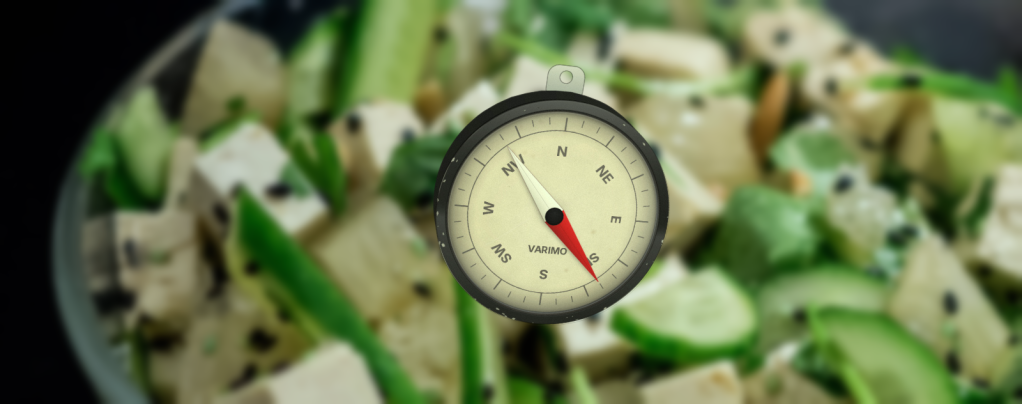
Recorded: 140; °
